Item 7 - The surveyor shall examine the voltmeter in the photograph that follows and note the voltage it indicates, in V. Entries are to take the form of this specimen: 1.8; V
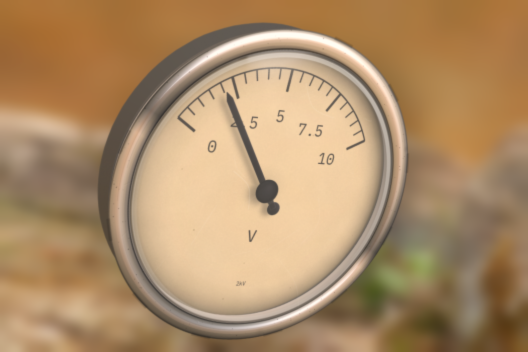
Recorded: 2; V
